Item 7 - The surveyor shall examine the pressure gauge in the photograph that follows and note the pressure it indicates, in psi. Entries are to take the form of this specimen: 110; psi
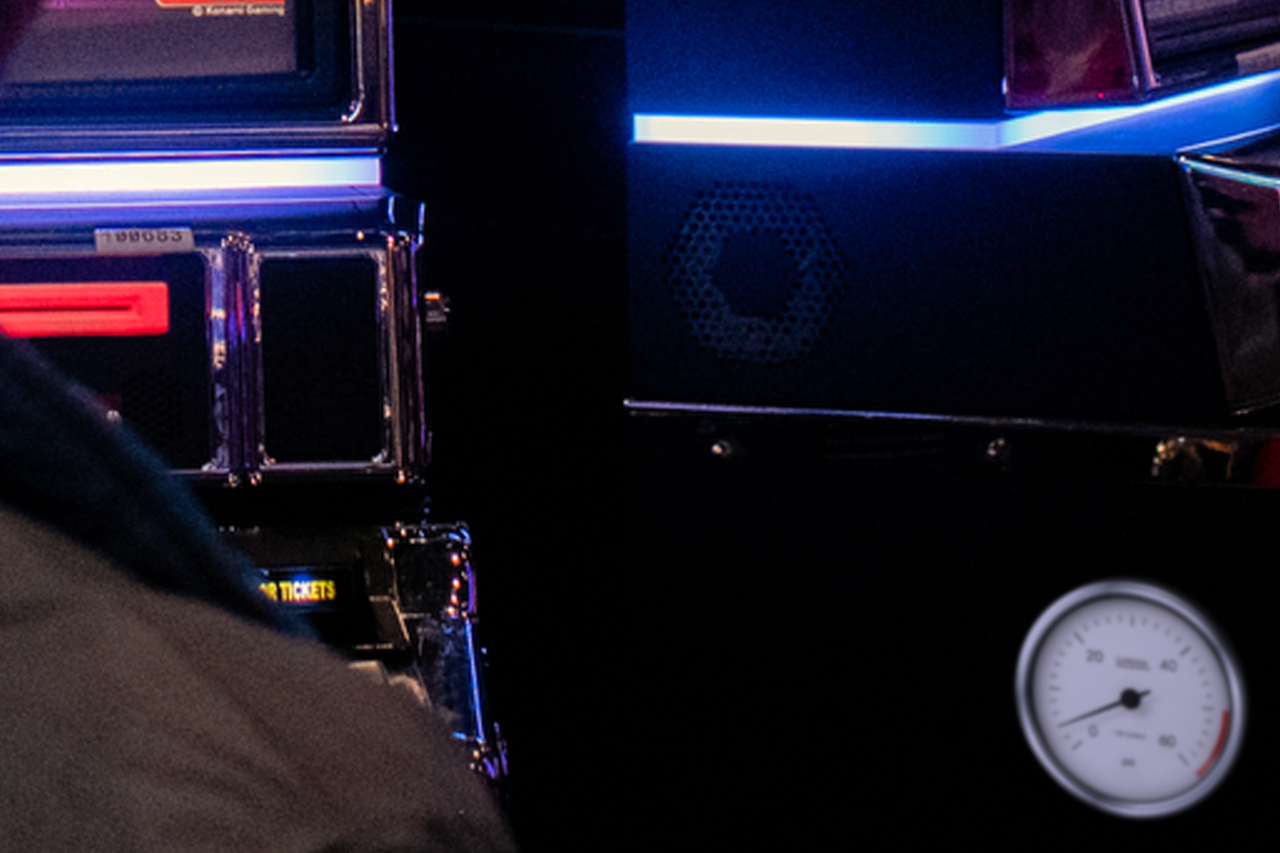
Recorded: 4; psi
